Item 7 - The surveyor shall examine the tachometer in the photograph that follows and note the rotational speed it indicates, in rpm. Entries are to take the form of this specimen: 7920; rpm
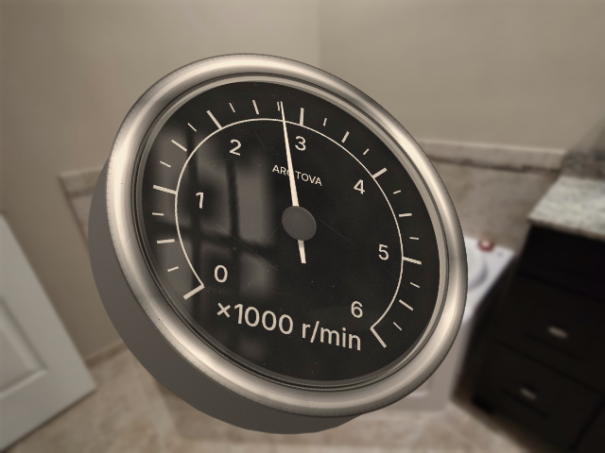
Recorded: 2750; rpm
